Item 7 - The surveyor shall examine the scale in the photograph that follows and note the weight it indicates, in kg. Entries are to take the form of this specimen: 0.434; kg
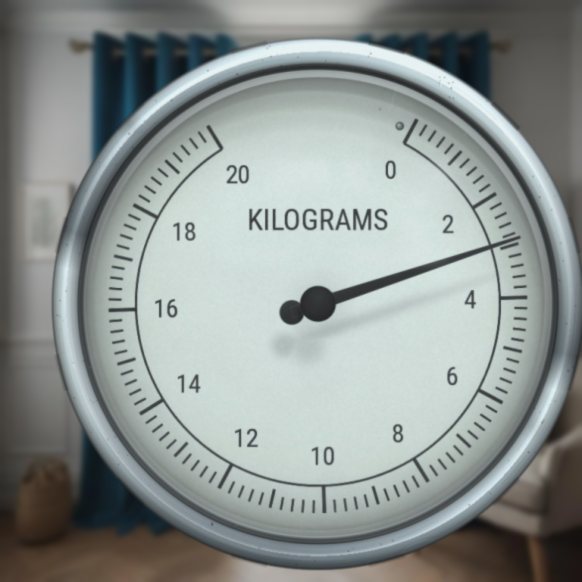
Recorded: 2.9; kg
